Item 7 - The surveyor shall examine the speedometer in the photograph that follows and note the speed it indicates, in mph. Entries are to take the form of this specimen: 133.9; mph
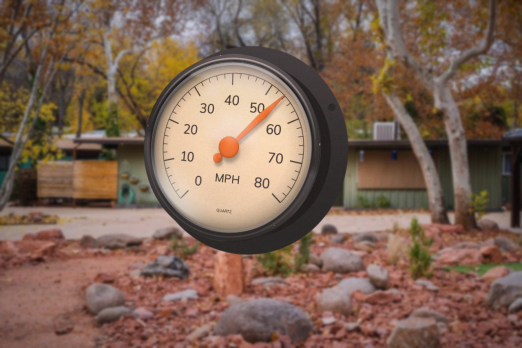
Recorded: 54; mph
